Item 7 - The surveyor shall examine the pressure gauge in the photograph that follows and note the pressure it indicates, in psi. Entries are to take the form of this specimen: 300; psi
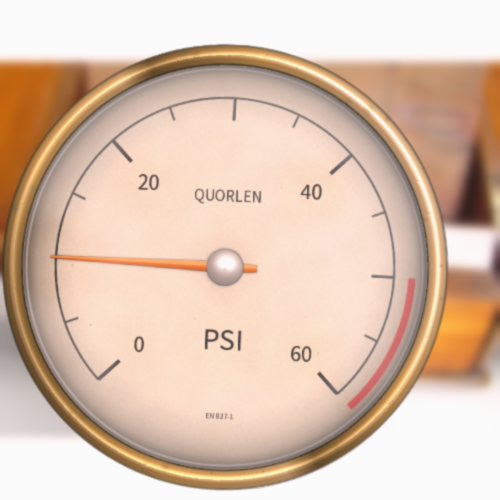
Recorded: 10; psi
